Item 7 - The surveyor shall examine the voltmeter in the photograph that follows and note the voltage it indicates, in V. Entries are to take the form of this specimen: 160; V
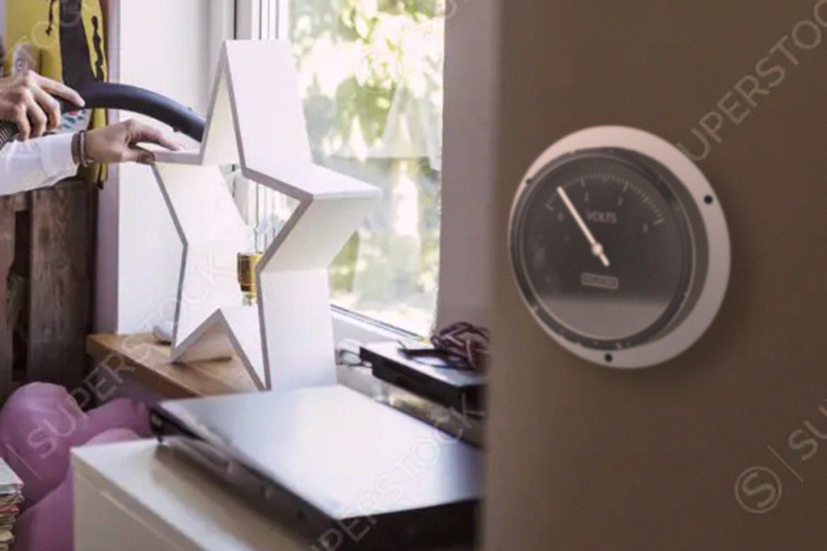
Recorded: 0.5; V
